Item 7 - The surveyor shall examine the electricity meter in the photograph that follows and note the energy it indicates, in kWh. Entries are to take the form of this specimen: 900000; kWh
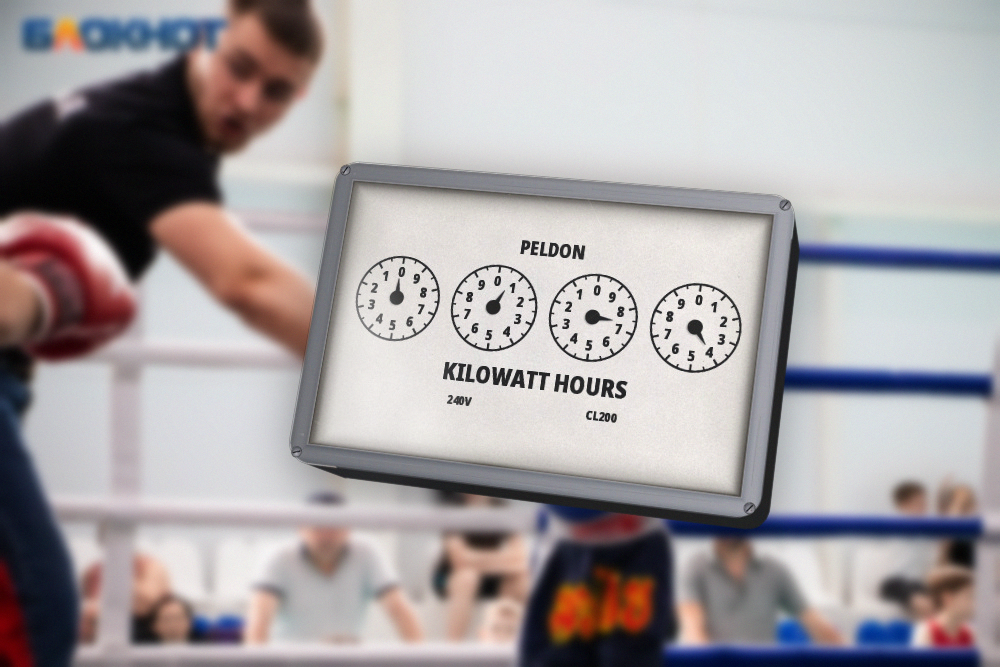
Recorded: 74; kWh
